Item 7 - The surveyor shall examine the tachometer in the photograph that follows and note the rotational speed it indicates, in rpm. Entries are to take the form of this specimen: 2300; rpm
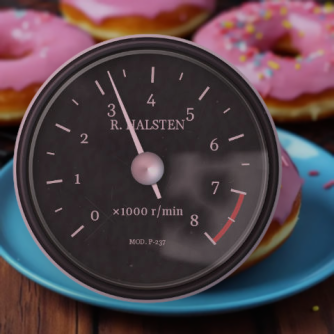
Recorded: 3250; rpm
